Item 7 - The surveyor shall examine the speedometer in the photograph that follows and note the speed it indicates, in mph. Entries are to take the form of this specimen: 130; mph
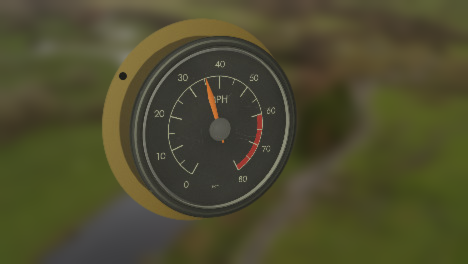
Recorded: 35; mph
